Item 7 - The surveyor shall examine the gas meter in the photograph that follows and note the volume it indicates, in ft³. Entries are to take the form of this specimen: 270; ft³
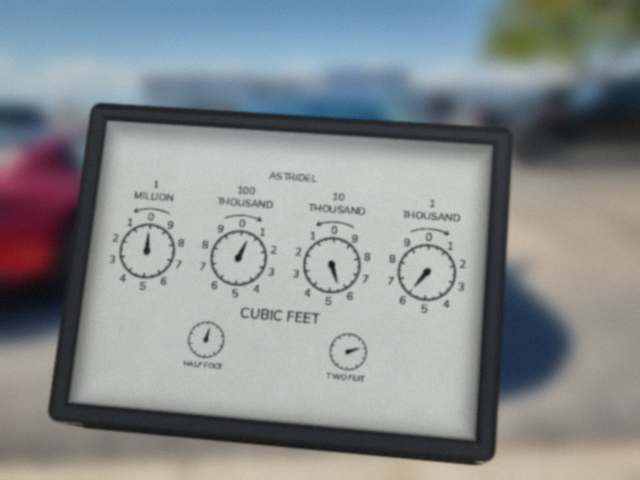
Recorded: 5600; ft³
